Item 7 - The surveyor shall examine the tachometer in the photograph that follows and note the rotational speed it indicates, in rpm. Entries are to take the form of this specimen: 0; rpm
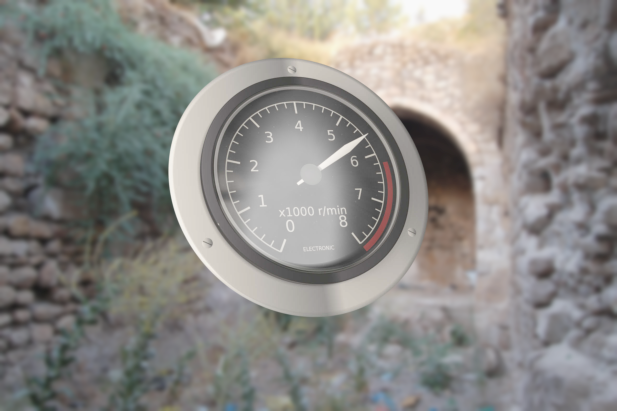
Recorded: 5600; rpm
